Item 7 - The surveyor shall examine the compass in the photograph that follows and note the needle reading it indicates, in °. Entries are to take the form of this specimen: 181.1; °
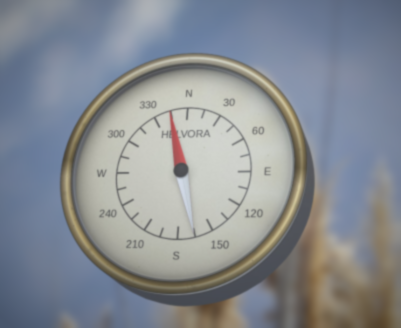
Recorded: 345; °
